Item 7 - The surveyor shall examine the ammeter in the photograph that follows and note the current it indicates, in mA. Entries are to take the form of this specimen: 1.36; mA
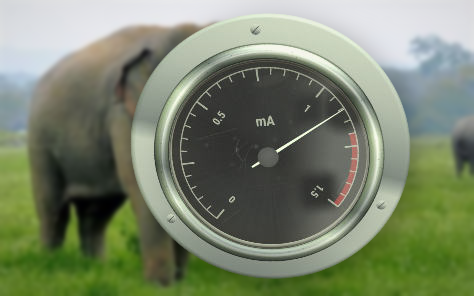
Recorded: 1.1; mA
